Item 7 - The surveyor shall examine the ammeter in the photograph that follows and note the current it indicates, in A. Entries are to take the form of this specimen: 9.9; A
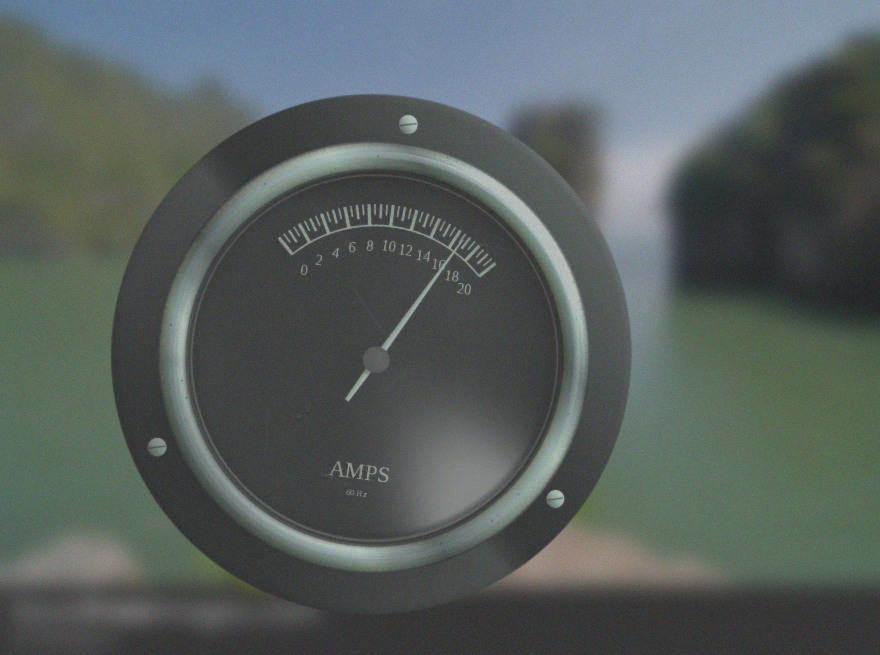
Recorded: 16.5; A
